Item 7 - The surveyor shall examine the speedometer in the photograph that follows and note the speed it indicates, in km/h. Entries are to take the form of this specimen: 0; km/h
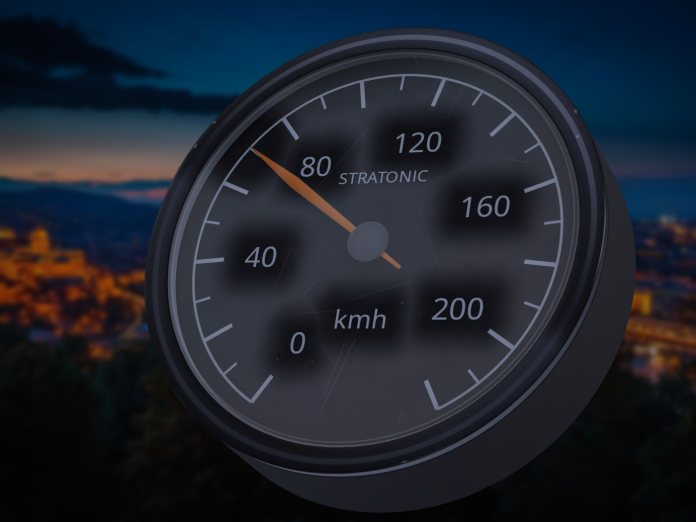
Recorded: 70; km/h
